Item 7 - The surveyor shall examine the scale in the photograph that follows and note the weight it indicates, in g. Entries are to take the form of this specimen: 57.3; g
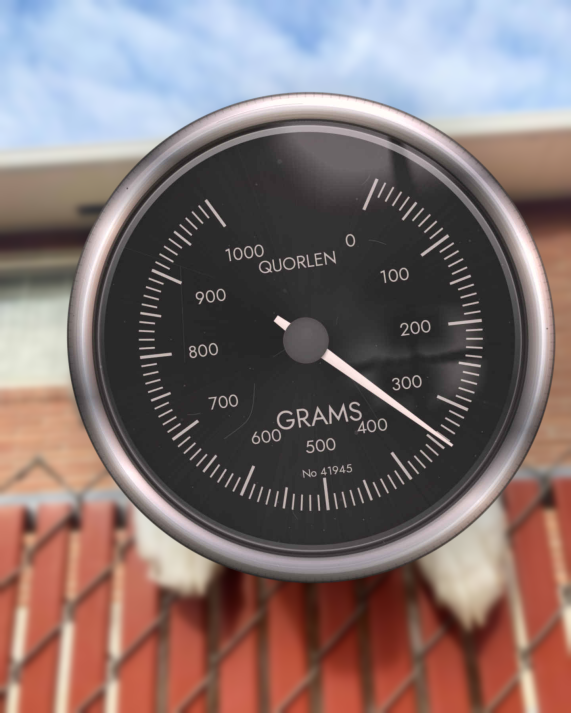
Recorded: 340; g
